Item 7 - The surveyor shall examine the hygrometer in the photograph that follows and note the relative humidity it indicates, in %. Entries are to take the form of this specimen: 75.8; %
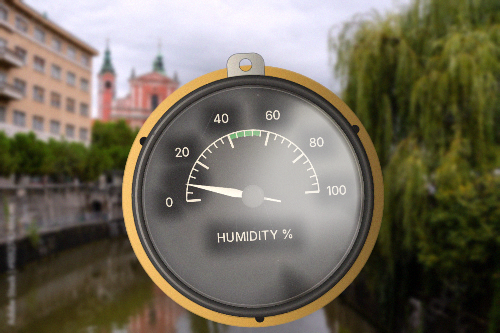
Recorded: 8; %
